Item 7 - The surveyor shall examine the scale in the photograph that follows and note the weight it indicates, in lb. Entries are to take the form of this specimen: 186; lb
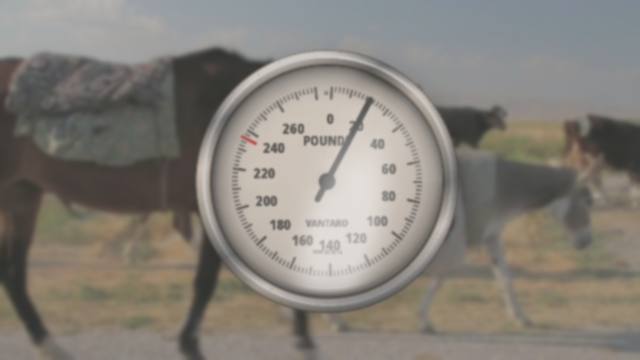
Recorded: 20; lb
